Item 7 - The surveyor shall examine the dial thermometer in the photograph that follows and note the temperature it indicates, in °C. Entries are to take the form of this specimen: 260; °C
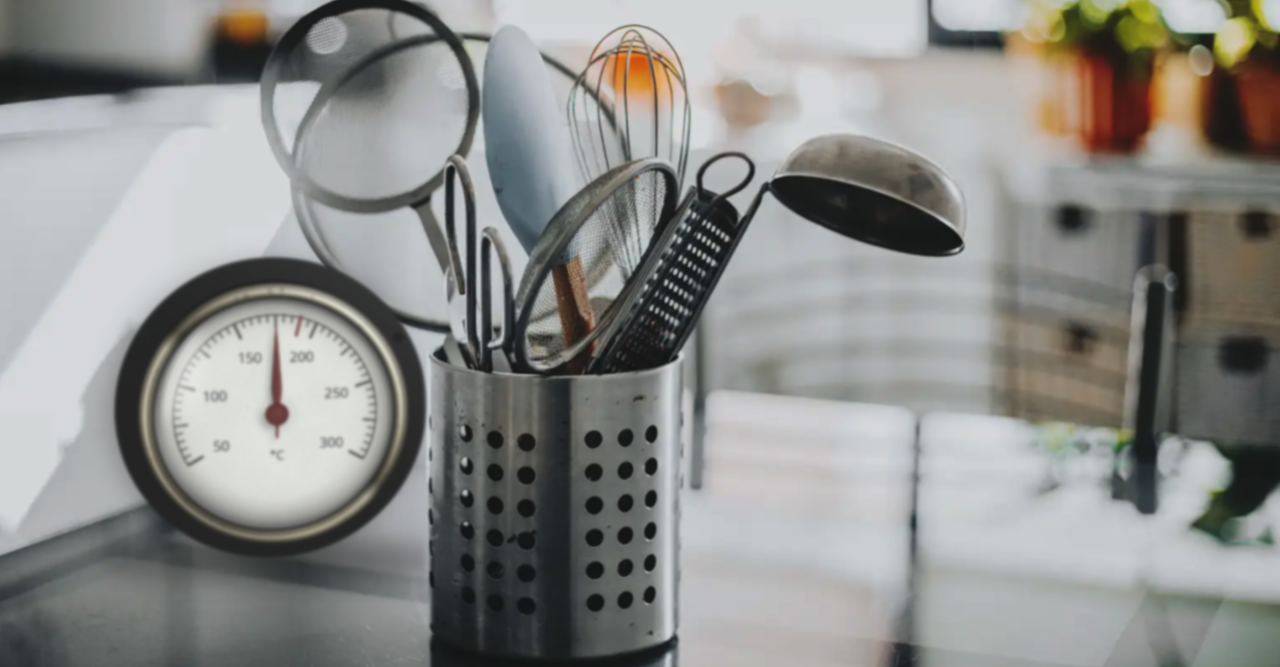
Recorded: 175; °C
